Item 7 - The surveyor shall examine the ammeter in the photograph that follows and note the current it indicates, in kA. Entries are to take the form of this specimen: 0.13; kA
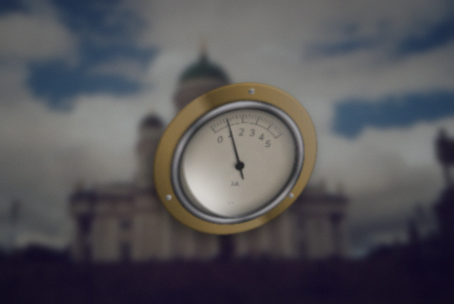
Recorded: 1; kA
